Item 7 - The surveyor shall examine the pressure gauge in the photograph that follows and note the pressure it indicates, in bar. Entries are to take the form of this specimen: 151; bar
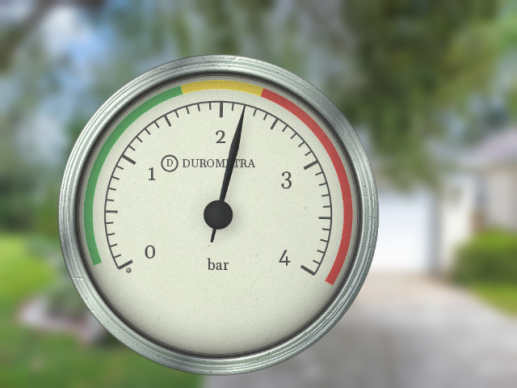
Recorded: 2.2; bar
